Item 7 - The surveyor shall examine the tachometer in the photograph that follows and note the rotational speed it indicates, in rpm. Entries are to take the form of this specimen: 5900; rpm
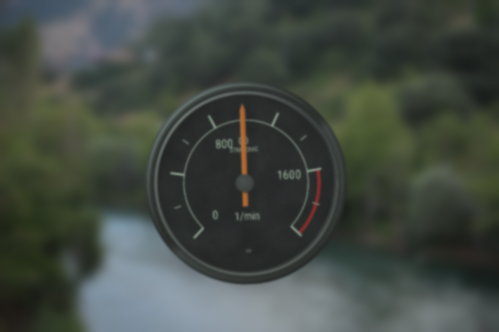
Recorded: 1000; rpm
